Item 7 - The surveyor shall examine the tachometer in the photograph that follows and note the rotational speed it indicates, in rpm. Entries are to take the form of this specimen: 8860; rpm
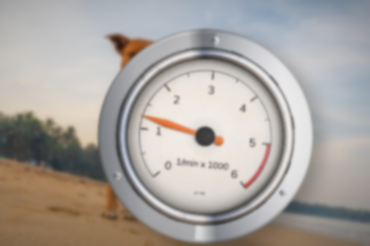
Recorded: 1250; rpm
